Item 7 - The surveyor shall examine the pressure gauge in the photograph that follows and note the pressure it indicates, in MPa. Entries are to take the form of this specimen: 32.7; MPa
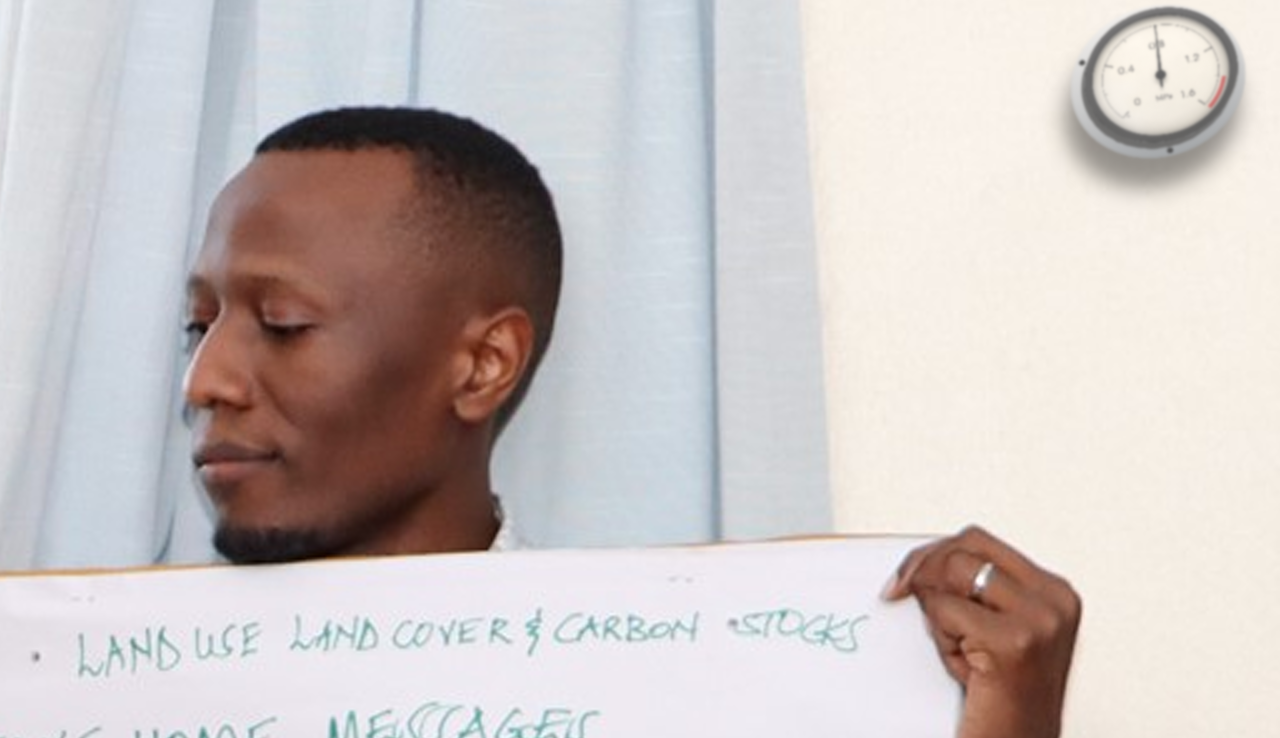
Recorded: 0.8; MPa
